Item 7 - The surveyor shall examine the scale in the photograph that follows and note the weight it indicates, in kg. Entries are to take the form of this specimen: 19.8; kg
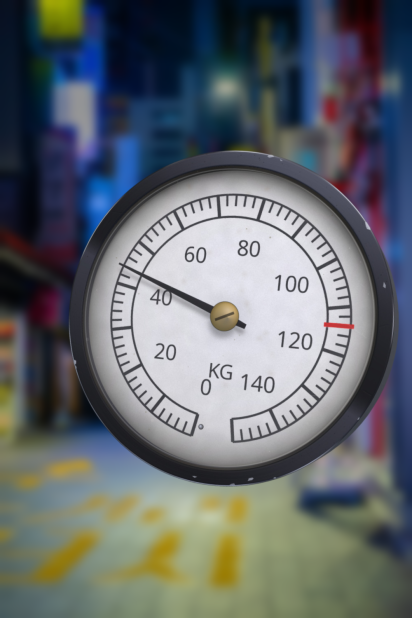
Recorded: 44; kg
